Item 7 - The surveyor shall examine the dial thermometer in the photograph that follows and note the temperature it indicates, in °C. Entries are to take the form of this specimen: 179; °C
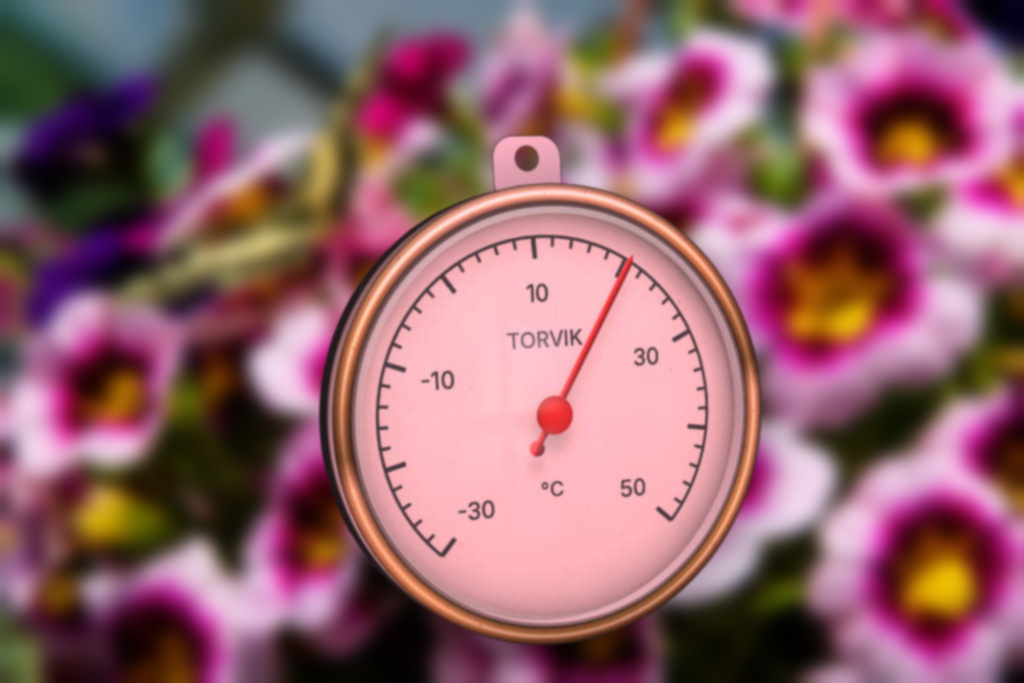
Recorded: 20; °C
